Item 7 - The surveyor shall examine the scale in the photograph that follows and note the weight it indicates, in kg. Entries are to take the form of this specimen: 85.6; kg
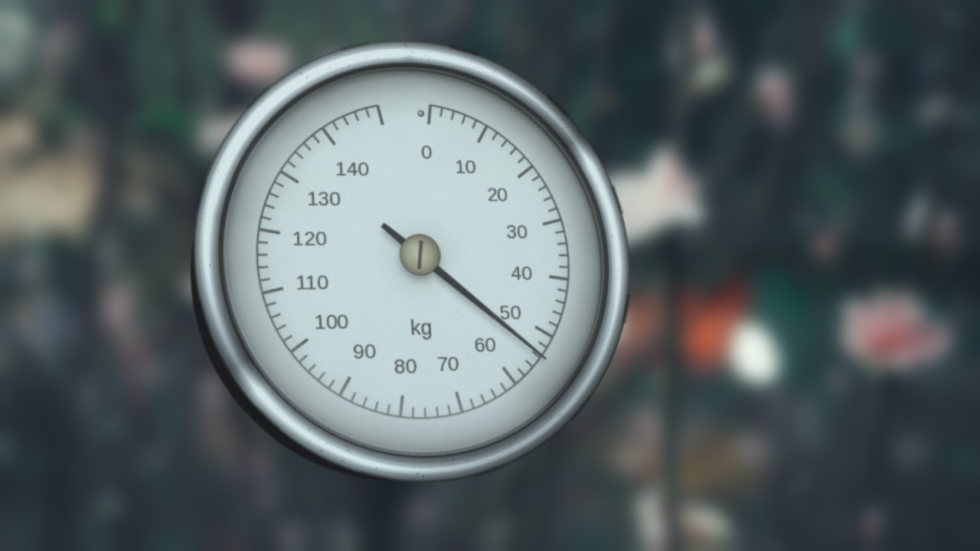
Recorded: 54; kg
